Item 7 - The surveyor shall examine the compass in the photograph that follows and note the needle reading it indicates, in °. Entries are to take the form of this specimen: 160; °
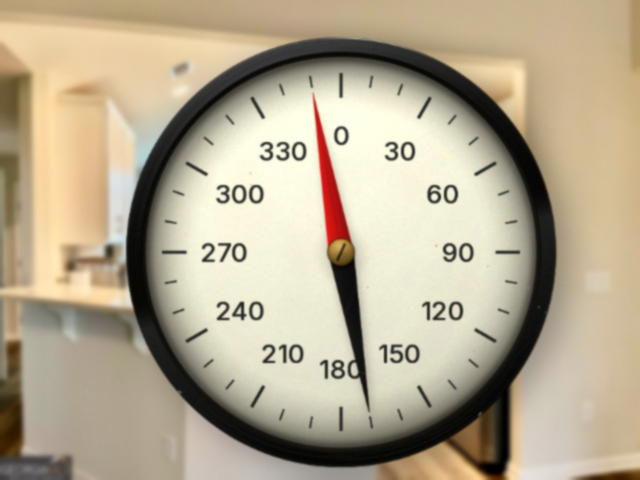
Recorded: 350; °
